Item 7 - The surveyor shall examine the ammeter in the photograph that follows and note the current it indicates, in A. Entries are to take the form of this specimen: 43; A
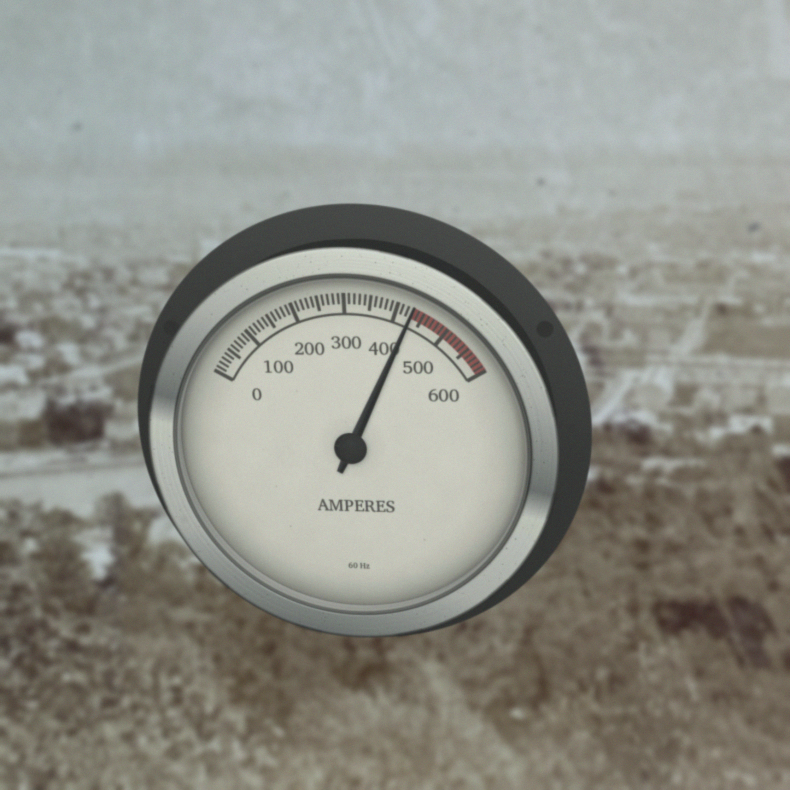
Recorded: 430; A
